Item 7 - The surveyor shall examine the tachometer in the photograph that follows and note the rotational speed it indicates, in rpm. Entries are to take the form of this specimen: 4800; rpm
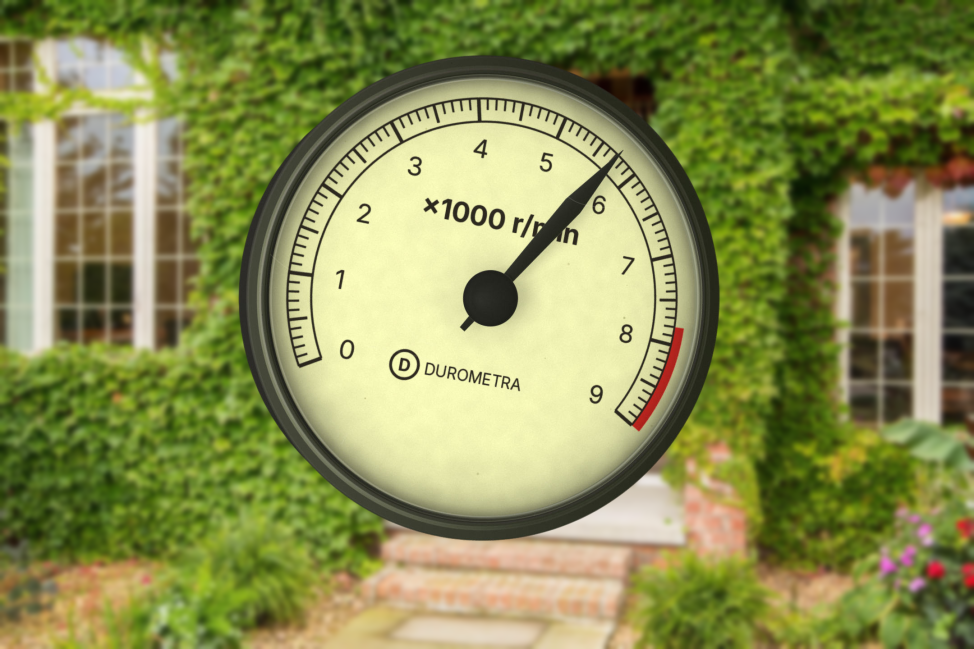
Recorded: 5700; rpm
